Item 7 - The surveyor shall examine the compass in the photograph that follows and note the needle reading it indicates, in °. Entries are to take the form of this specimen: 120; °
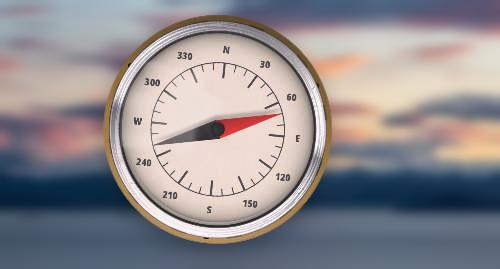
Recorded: 70; °
